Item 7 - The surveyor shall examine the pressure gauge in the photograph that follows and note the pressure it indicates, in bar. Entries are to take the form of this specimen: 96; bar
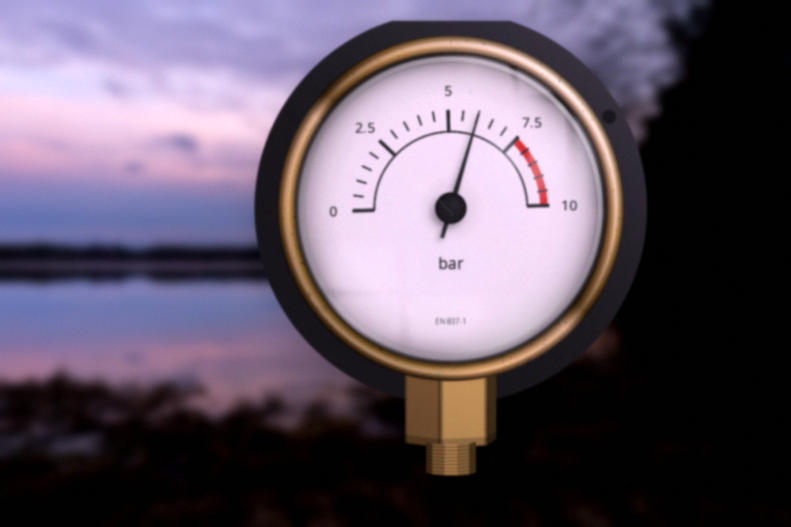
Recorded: 6; bar
